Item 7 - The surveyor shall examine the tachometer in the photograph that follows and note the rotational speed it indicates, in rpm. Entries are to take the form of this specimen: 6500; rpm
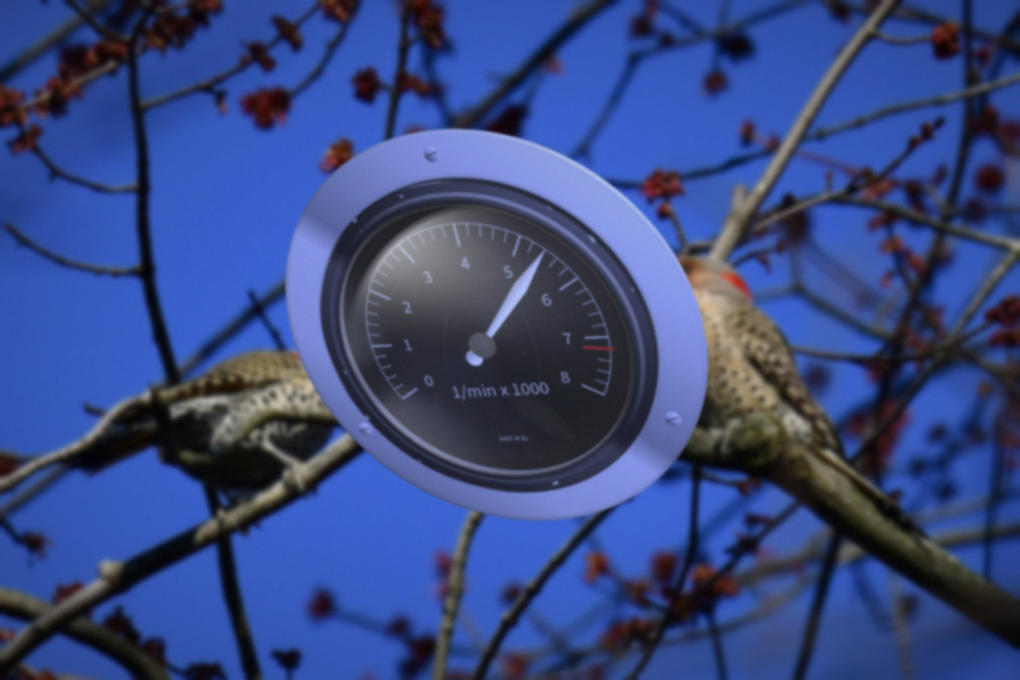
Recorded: 5400; rpm
